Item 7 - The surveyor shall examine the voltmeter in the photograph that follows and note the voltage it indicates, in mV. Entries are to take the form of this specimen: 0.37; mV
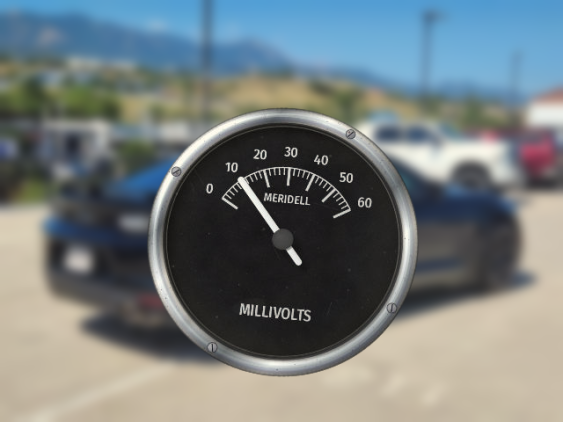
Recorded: 10; mV
